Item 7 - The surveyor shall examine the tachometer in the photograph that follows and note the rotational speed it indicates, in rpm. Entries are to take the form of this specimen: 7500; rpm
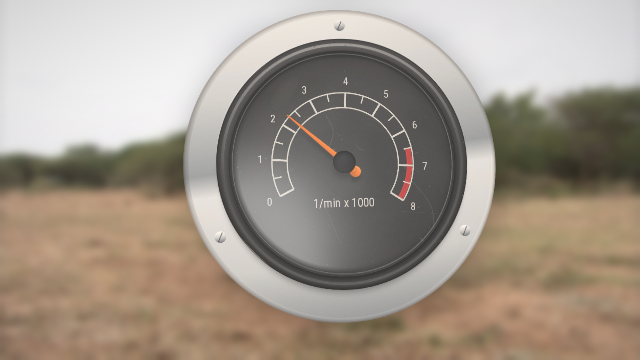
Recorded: 2250; rpm
